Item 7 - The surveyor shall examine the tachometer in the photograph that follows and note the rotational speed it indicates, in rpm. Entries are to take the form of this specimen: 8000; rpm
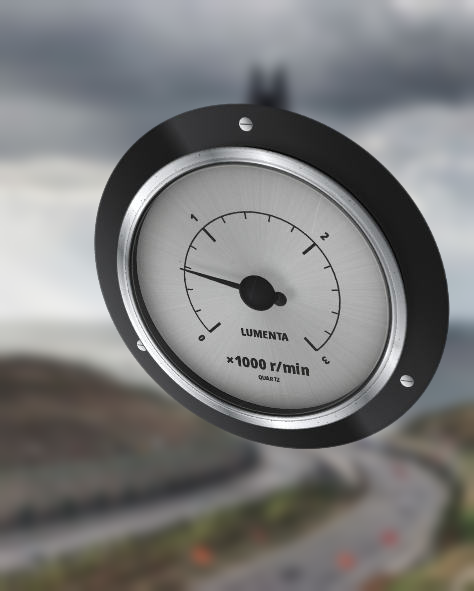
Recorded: 600; rpm
